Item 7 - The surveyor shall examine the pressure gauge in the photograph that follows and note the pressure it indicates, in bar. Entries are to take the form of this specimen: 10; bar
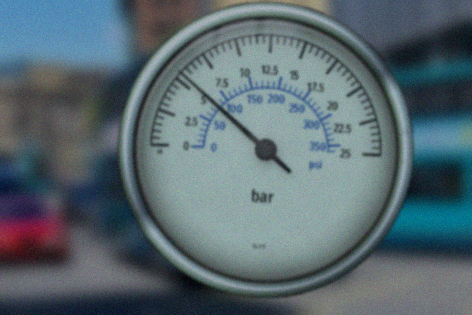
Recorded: 5.5; bar
